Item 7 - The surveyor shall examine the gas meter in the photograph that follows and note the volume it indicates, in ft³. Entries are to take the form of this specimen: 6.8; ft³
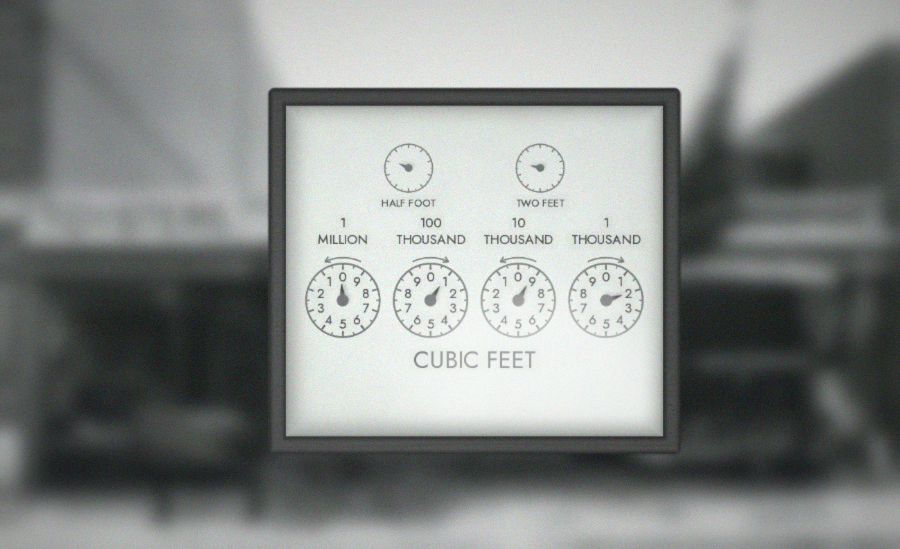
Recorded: 9200; ft³
